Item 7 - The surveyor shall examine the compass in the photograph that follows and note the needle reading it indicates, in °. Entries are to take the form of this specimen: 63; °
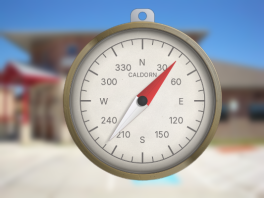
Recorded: 40; °
